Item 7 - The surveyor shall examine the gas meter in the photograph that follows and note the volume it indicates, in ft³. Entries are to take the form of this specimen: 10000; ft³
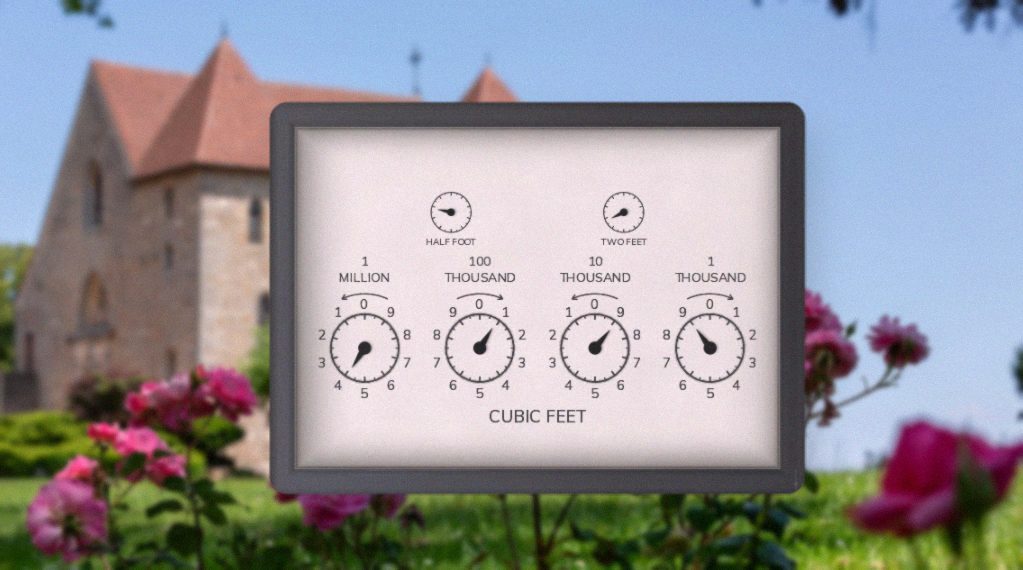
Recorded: 408900; ft³
